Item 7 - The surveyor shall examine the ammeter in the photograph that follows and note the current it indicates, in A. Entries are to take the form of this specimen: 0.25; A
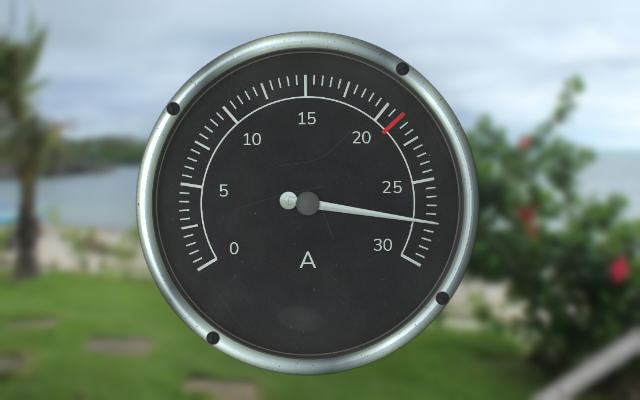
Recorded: 27.5; A
